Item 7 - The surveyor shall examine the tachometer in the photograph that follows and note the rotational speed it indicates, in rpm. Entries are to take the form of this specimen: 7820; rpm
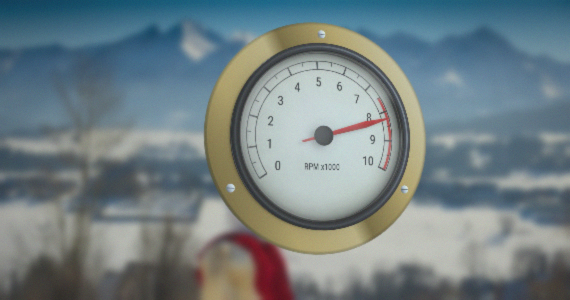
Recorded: 8250; rpm
